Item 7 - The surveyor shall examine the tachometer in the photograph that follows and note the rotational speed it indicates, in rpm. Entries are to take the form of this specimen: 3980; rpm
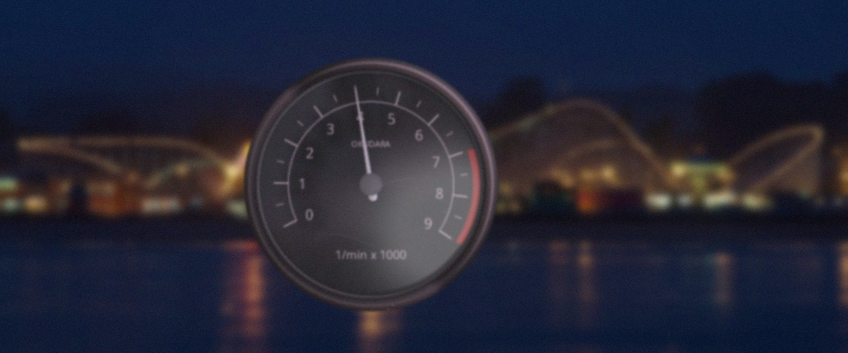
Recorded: 4000; rpm
